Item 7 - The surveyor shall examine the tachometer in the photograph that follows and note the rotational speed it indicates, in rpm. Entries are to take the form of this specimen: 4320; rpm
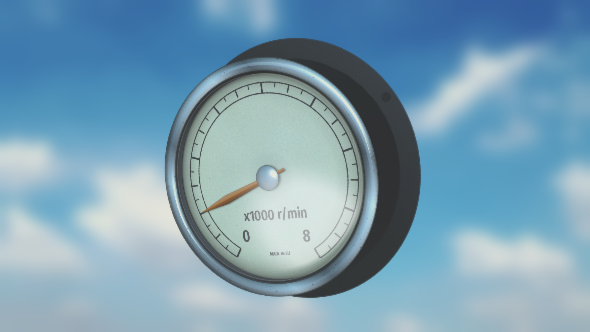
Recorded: 1000; rpm
